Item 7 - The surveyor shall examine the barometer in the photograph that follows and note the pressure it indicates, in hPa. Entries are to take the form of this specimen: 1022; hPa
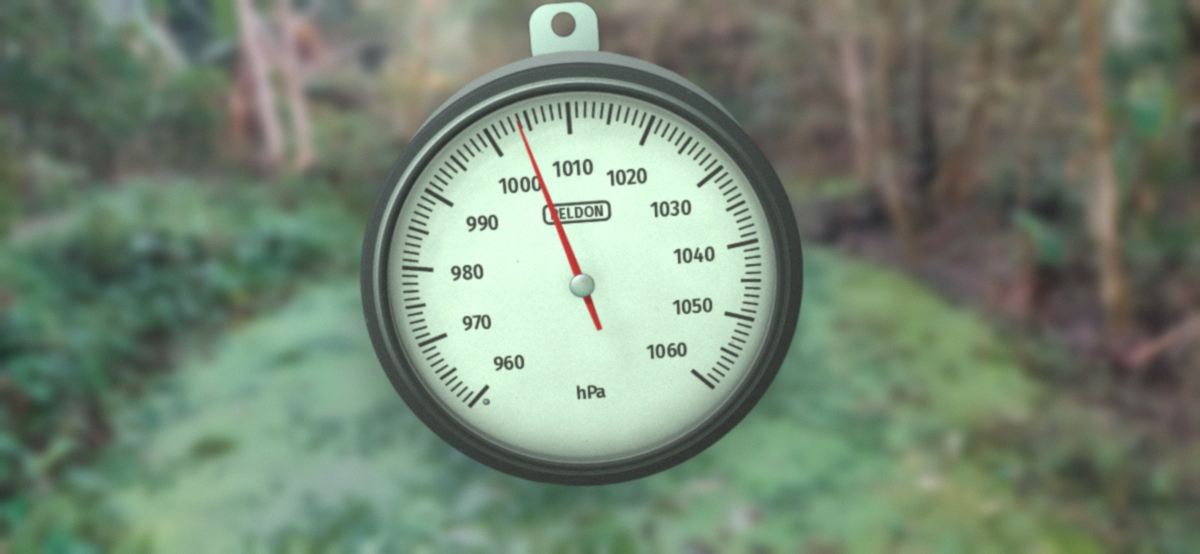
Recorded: 1004; hPa
